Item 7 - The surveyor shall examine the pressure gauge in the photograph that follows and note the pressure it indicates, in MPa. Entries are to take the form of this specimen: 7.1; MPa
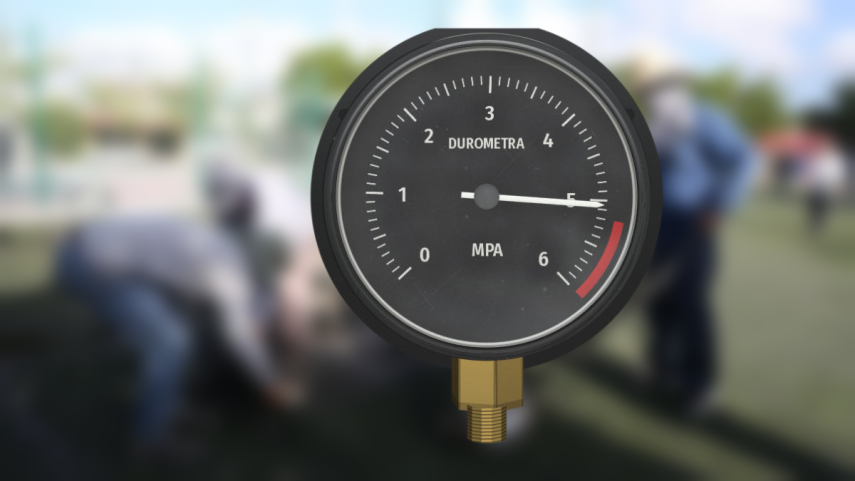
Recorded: 5.05; MPa
